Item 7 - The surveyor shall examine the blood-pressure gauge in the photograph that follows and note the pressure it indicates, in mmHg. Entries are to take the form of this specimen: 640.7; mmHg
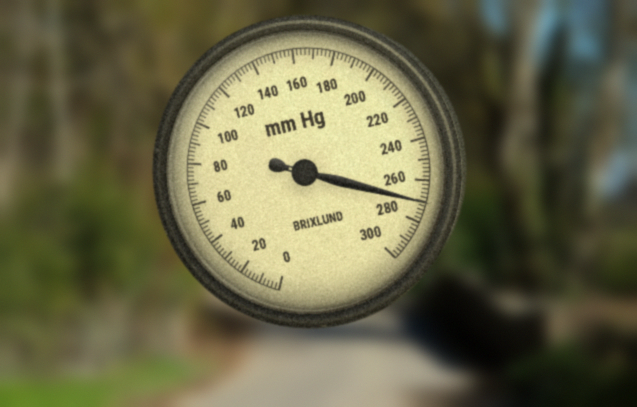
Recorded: 270; mmHg
